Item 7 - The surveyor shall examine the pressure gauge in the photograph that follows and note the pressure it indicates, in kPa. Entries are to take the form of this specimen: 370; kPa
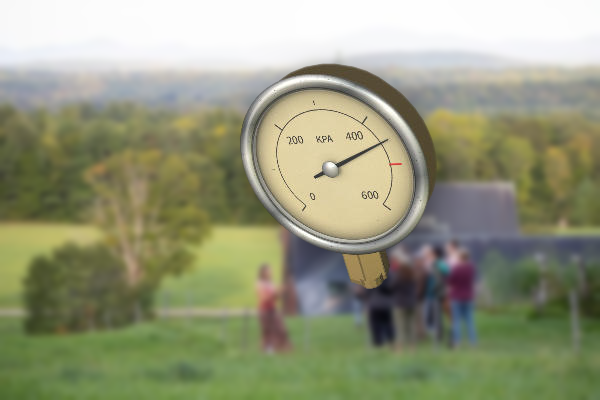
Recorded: 450; kPa
